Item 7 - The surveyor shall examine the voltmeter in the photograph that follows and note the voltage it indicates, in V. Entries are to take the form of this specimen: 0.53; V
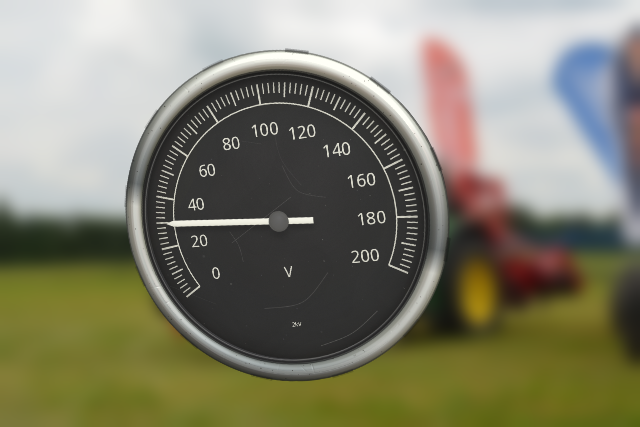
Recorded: 30; V
